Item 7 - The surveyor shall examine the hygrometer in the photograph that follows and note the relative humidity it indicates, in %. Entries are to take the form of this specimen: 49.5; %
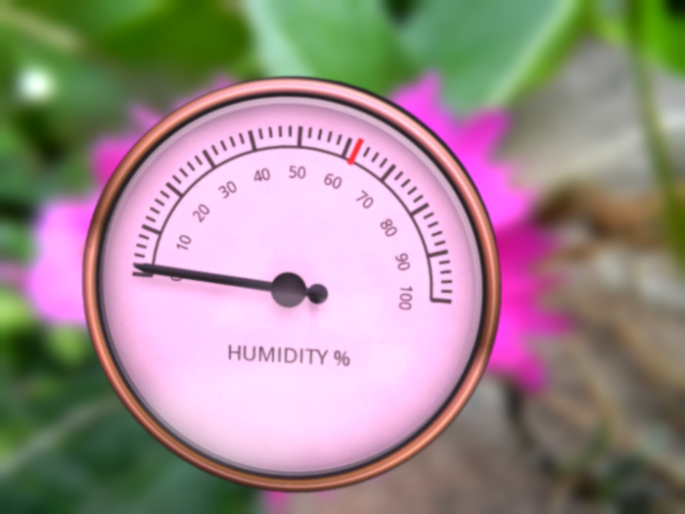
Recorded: 2; %
